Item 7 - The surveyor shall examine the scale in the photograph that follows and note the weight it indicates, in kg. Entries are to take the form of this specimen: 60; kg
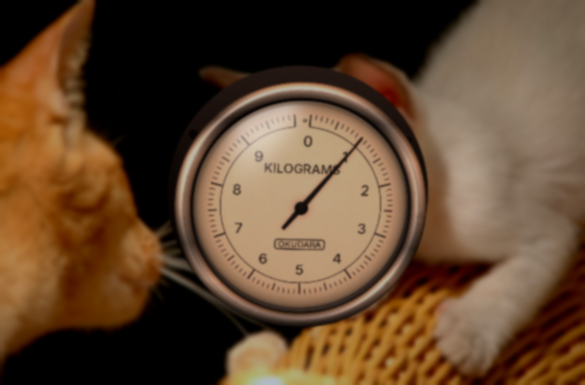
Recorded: 1; kg
